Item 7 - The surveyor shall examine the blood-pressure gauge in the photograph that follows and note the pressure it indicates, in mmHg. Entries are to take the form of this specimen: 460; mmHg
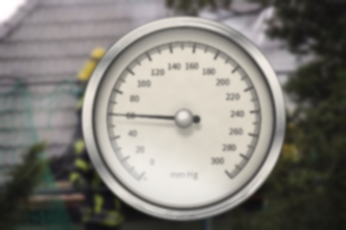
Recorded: 60; mmHg
